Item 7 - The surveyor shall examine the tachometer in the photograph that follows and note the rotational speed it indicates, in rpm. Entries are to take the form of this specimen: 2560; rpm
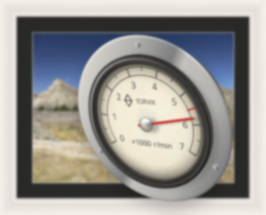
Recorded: 5750; rpm
